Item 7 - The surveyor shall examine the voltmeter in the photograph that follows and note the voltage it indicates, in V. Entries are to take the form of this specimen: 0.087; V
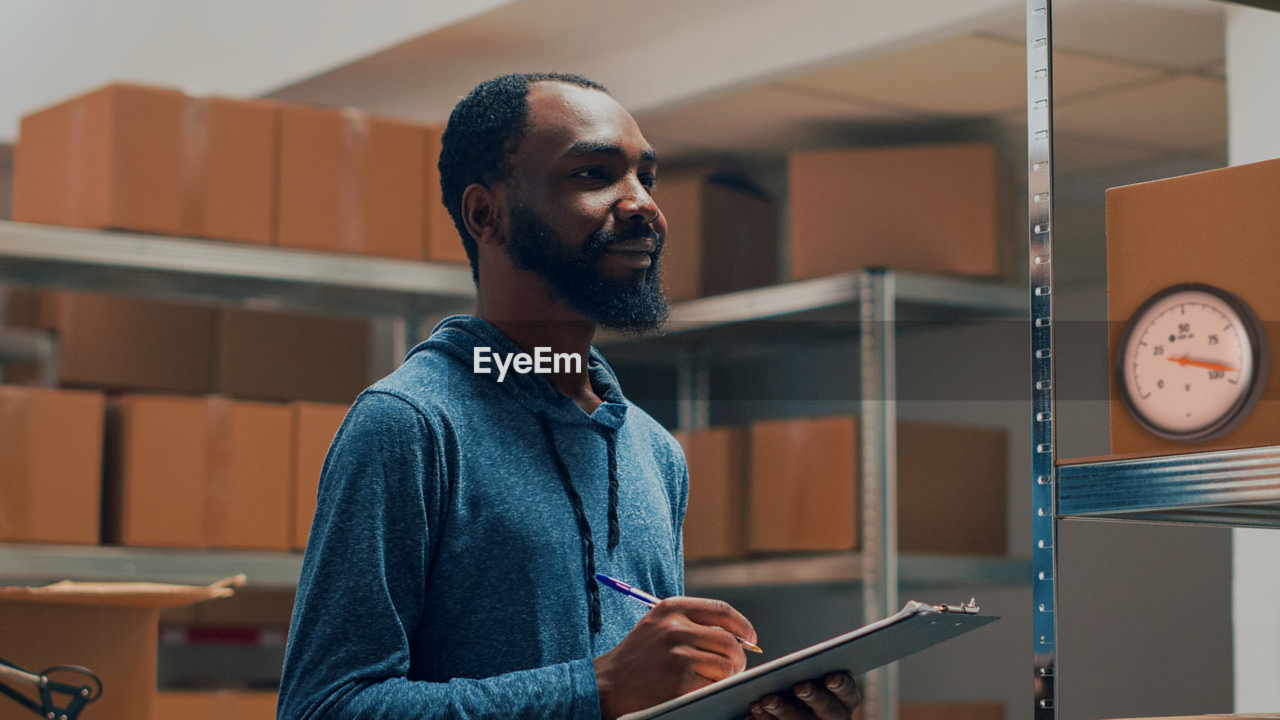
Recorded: 95; V
